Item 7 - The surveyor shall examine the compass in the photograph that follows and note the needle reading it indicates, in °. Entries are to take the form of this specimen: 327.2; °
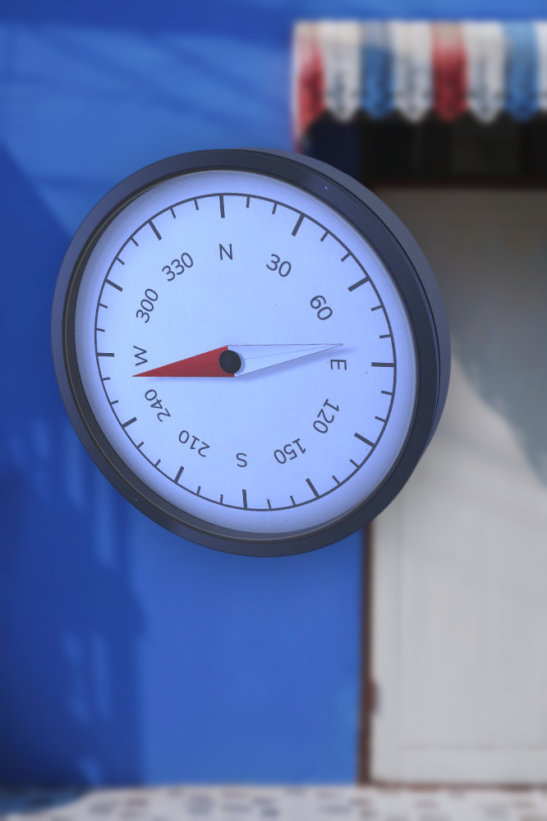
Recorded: 260; °
